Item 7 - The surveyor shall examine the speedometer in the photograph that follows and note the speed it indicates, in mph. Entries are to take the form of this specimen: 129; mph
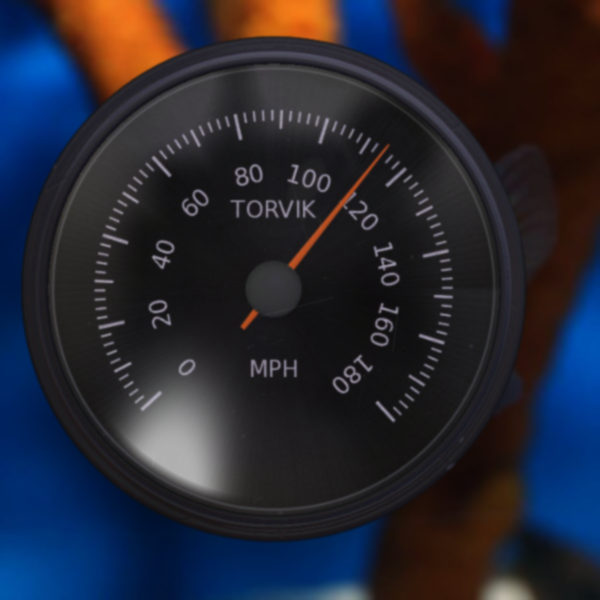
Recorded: 114; mph
